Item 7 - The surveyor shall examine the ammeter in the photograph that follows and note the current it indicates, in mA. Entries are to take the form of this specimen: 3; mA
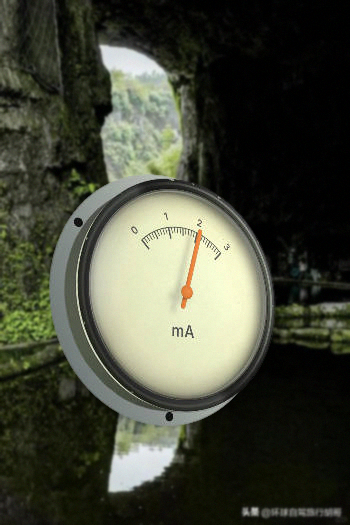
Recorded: 2; mA
